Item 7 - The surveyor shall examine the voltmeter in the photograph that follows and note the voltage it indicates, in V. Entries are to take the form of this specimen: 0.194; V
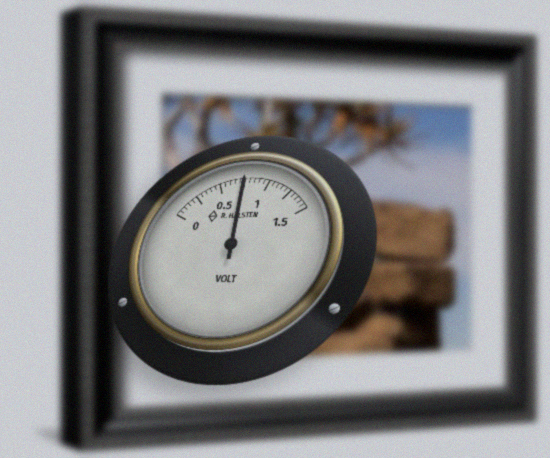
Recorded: 0.75; V
